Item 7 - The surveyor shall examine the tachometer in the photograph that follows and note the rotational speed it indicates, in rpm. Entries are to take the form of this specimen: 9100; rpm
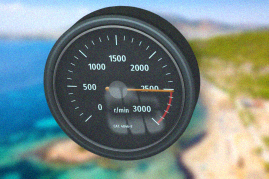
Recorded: 2500; rpm
